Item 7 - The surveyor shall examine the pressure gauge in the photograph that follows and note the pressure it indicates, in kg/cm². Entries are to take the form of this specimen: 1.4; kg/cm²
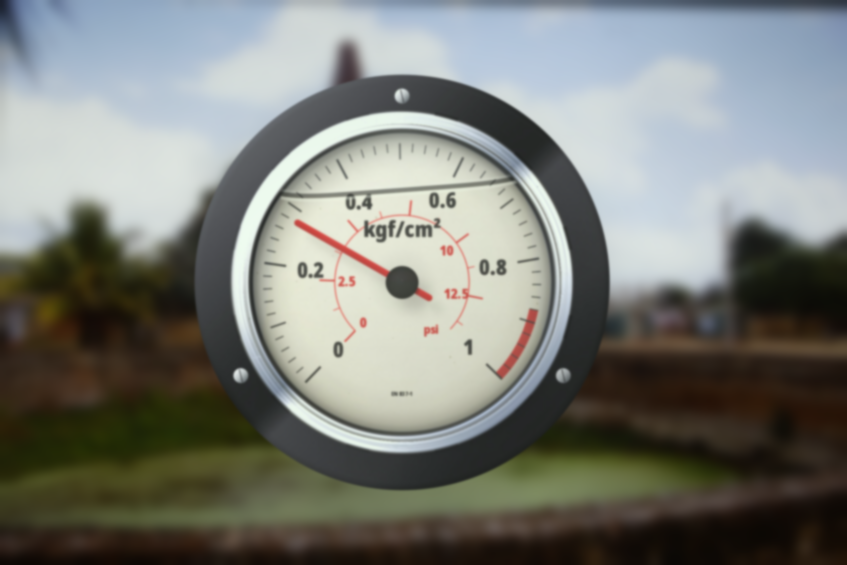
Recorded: 0.28; kg/cm²
